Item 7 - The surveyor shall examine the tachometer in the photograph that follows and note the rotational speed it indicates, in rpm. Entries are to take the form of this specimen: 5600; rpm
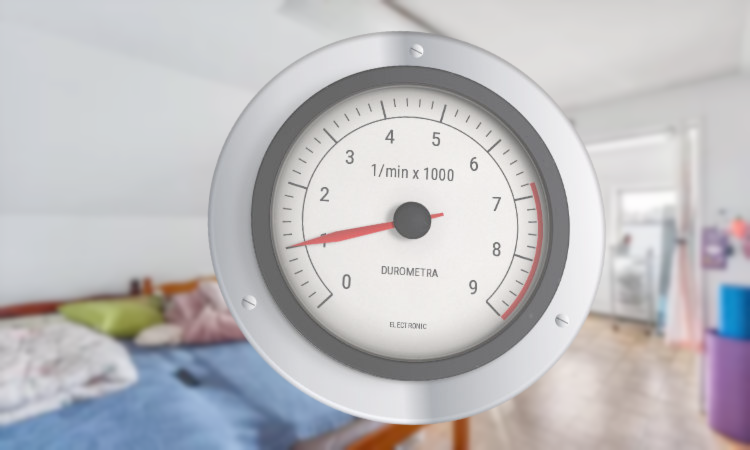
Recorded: 1000; rpm
